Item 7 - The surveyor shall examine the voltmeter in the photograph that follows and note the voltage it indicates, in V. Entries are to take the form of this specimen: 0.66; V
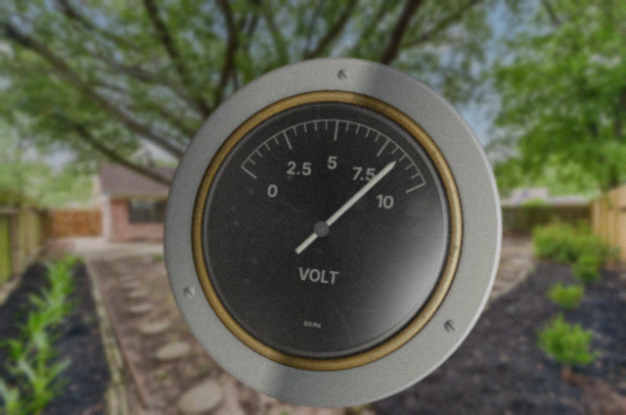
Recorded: 8.5; V
